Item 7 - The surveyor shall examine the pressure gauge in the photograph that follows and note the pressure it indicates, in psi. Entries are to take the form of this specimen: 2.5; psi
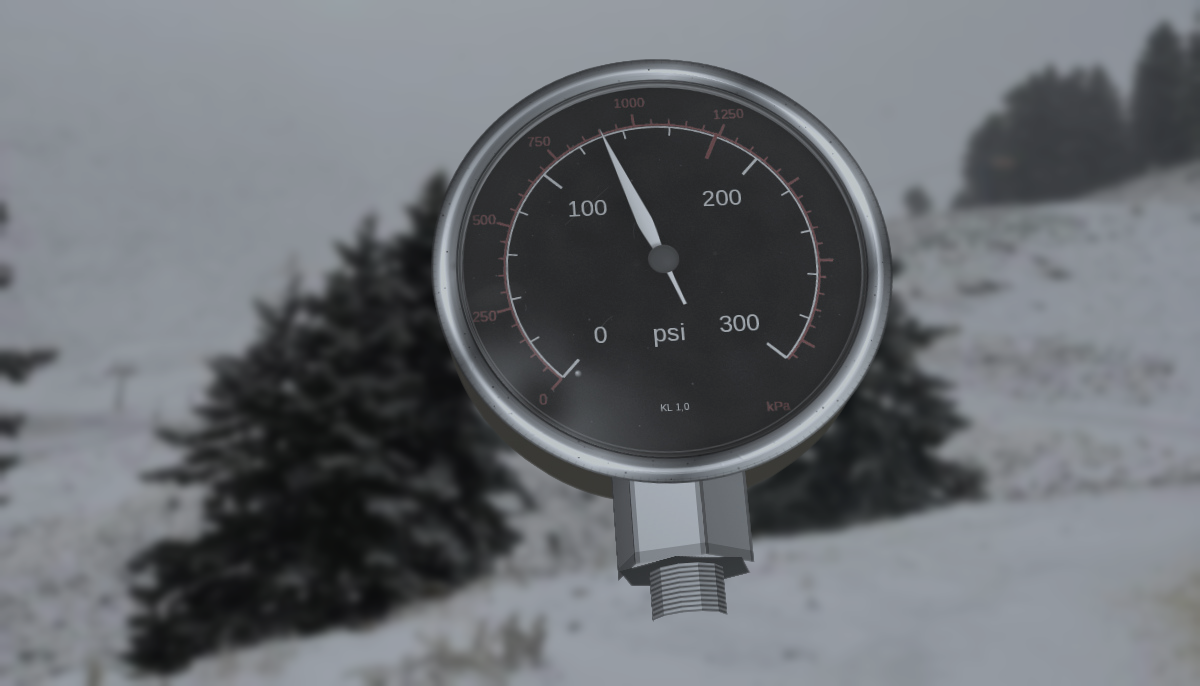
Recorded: 130; psi
